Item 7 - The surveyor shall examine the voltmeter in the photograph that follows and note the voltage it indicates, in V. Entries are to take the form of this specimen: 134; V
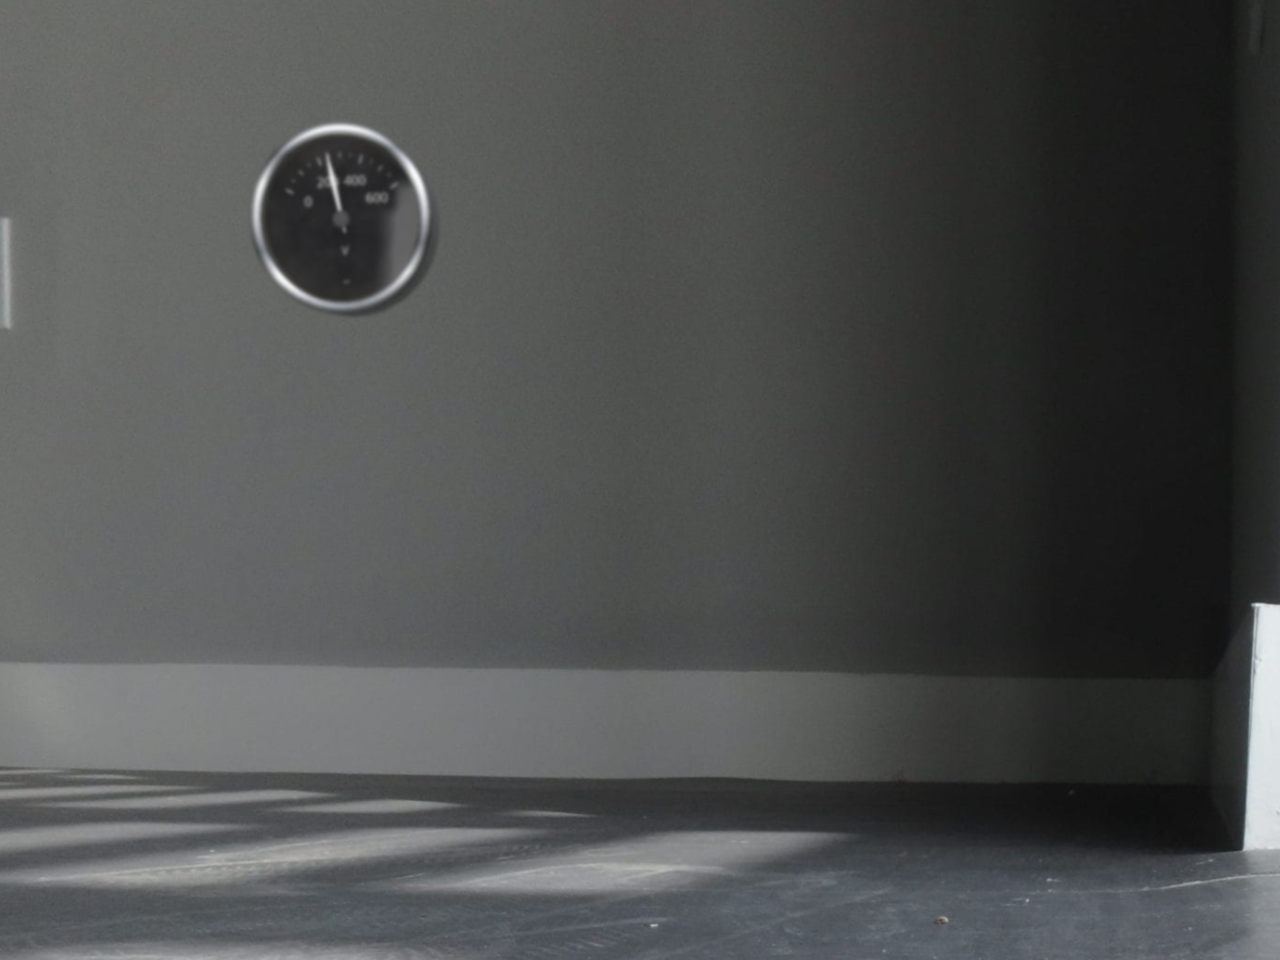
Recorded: 250; V
